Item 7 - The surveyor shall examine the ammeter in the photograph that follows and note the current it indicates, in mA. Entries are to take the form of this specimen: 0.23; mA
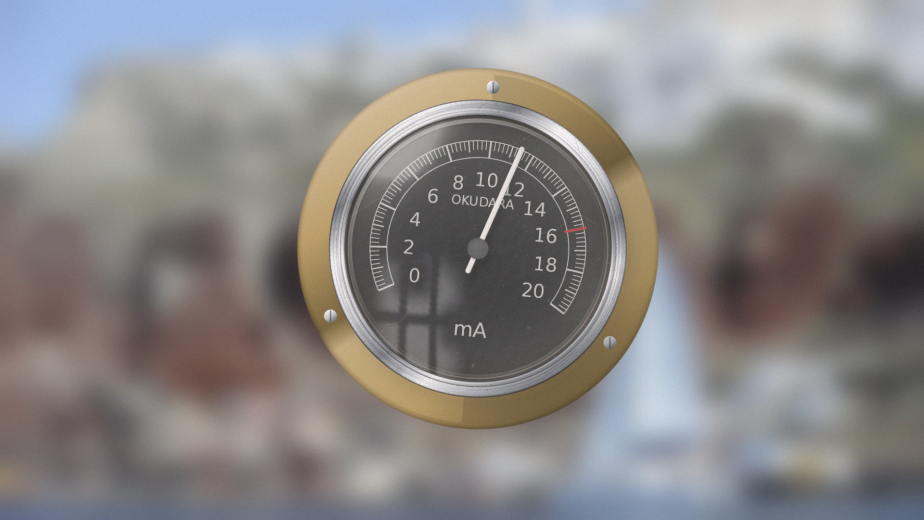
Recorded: 11.4; mA
